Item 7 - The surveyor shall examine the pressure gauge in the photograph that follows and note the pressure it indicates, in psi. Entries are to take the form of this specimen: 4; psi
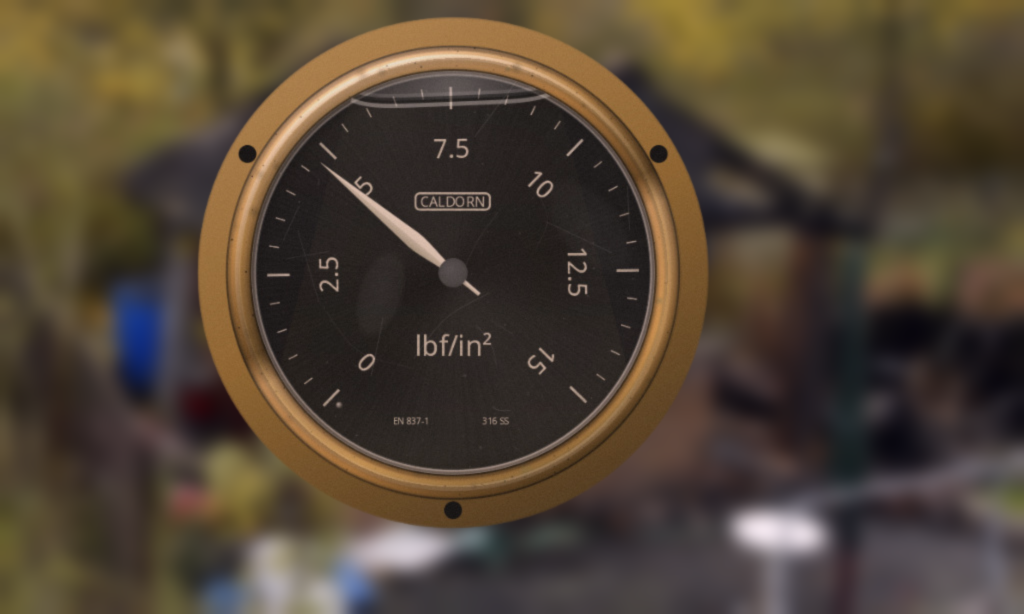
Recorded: 4.75; psi
